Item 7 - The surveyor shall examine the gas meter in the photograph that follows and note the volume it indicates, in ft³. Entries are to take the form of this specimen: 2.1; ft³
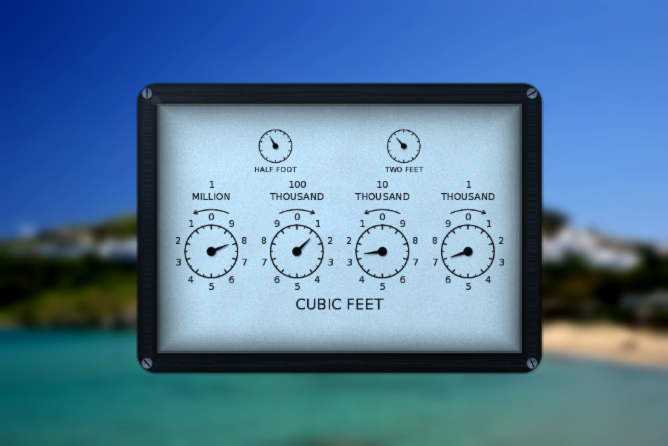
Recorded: 812700; ft³
